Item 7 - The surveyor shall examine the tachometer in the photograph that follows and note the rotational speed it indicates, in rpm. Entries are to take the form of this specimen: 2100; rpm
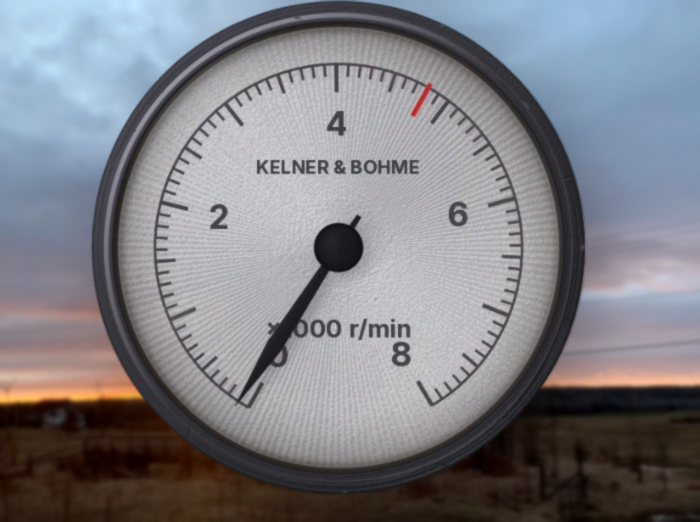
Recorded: 100; rpm
